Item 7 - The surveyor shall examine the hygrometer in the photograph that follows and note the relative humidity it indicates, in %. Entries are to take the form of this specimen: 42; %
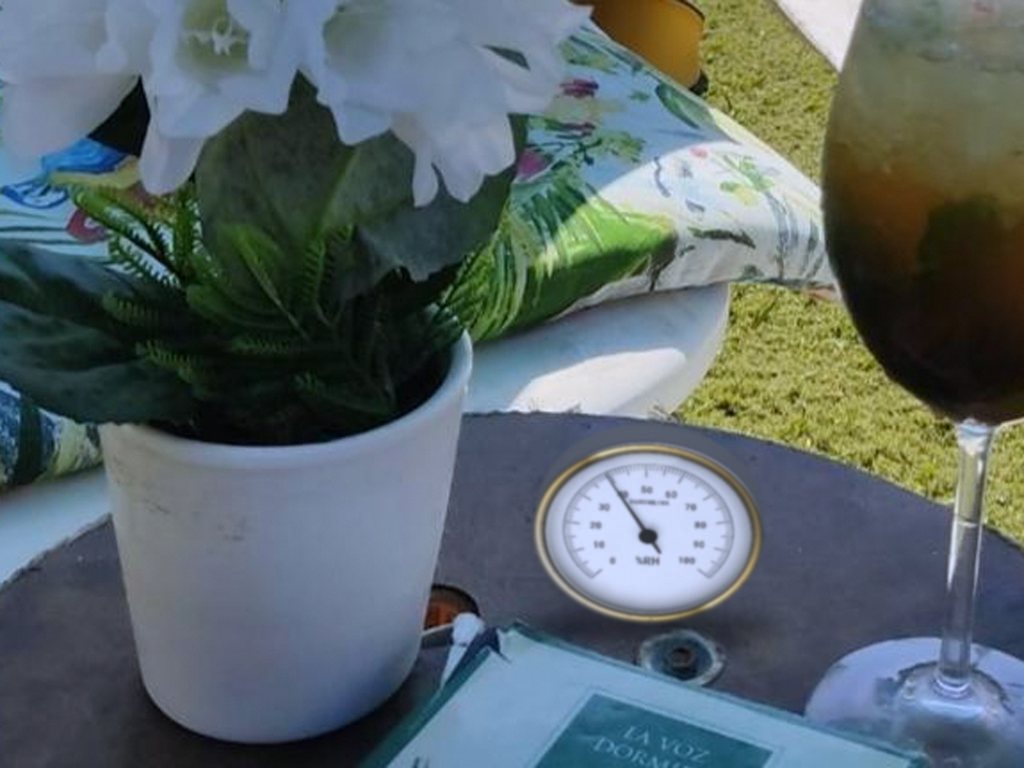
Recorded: 40; %
